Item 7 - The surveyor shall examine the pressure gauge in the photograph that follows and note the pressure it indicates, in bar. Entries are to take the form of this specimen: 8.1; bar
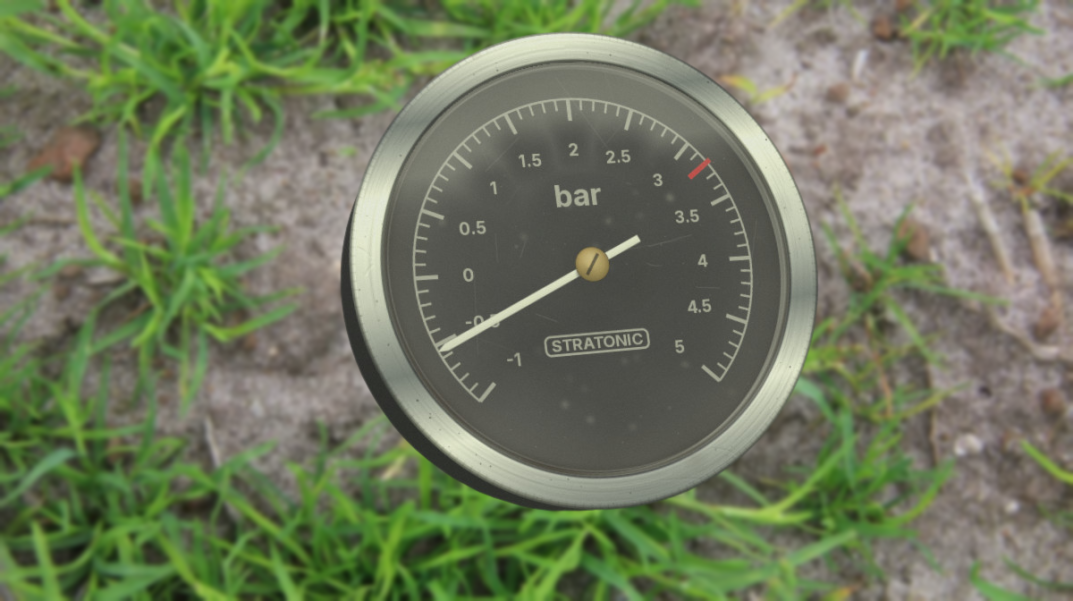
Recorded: -0.55; bar
